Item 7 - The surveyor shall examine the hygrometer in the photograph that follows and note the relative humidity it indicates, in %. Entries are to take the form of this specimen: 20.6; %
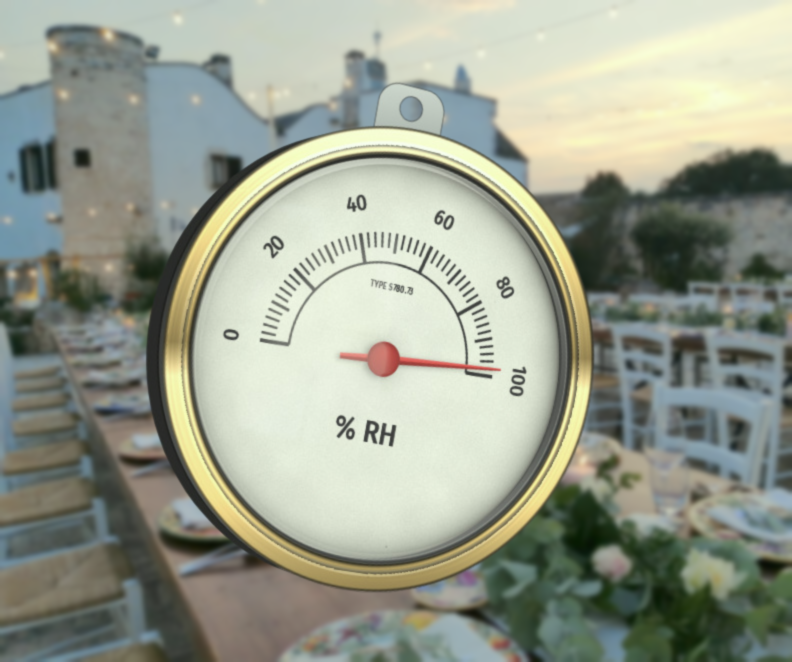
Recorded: 98; %
